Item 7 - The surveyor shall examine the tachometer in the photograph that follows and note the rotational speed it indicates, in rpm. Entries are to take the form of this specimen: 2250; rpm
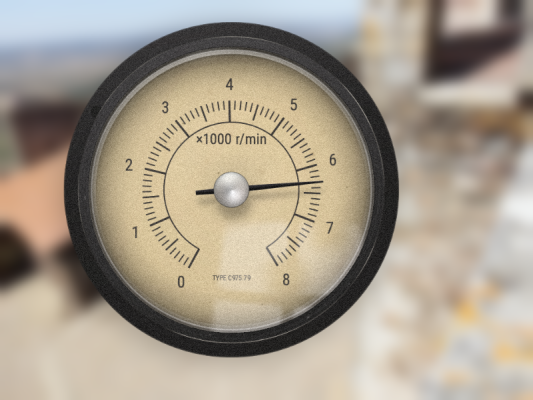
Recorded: 6300; rpm
